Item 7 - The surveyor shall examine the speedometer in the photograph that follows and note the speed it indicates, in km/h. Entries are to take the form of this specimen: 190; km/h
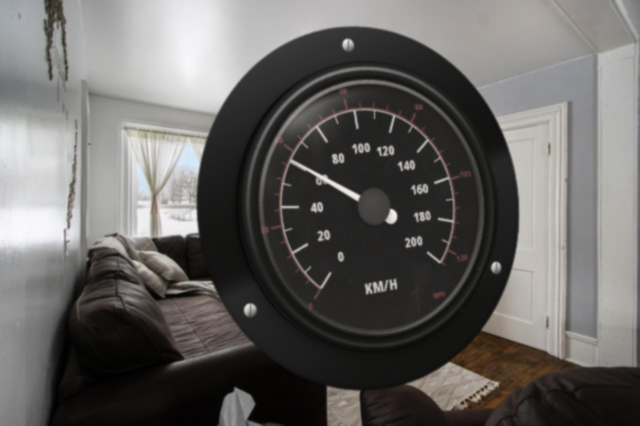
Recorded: 60; km/h
